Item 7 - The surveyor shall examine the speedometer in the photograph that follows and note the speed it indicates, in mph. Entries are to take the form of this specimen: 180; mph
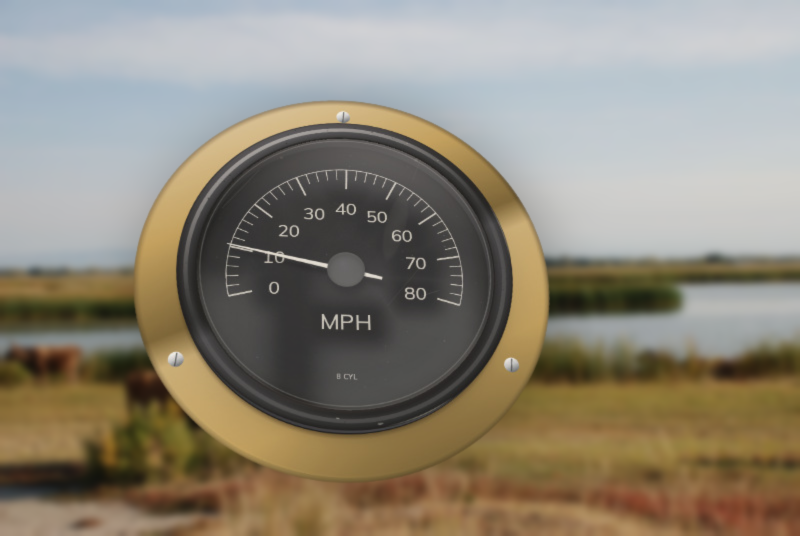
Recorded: 10; mph
